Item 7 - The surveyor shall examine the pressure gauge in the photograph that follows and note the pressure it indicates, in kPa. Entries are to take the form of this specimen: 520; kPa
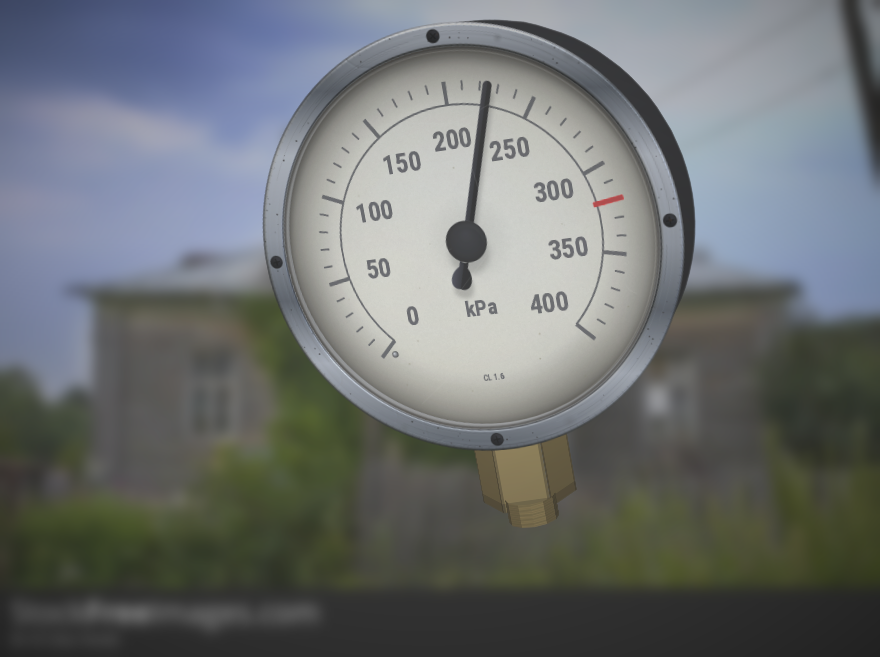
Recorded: 225; kPa
